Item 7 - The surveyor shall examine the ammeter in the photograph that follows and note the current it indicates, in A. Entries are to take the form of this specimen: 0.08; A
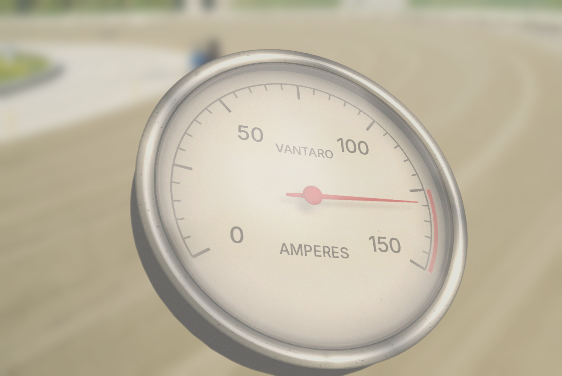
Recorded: 130; A
